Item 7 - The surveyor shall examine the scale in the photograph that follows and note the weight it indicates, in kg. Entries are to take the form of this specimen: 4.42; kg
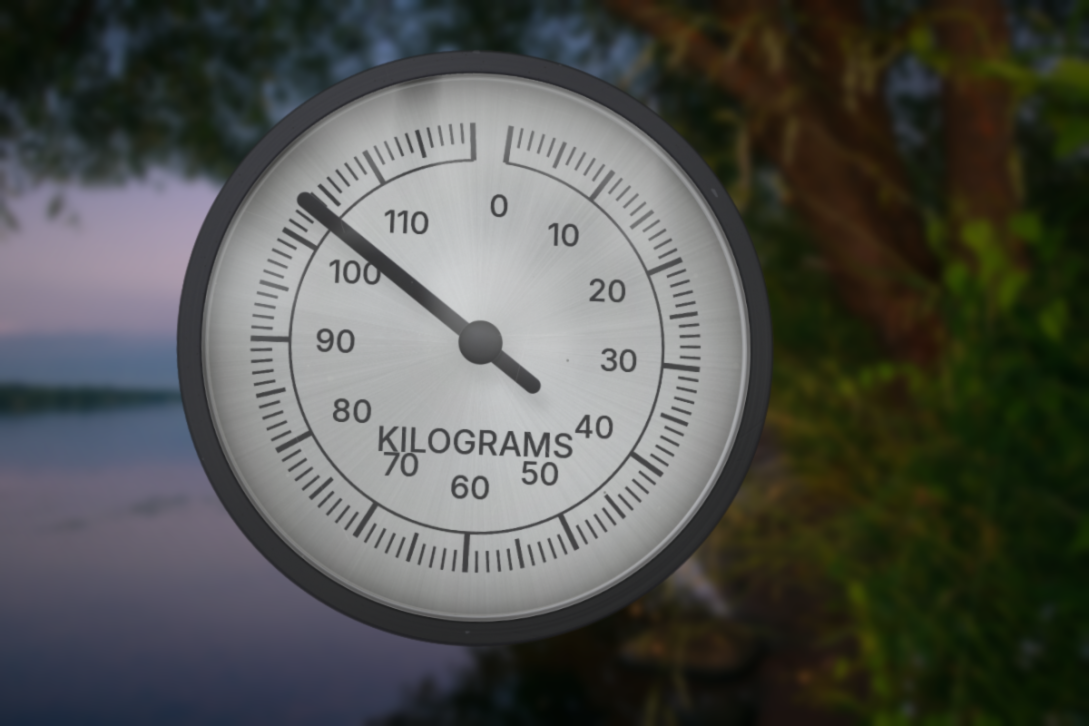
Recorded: 103; kg
